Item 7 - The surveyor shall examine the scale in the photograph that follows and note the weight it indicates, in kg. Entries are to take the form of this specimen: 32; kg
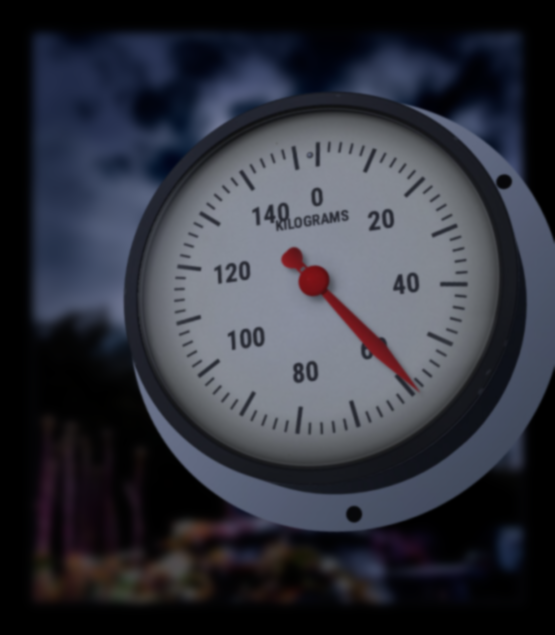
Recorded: 59; kg
